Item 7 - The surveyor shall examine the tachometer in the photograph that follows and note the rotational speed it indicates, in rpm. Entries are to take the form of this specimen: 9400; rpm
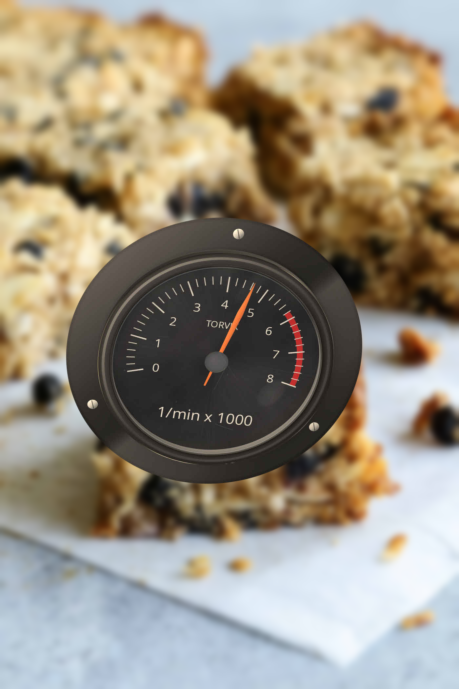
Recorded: 4600; rpm
